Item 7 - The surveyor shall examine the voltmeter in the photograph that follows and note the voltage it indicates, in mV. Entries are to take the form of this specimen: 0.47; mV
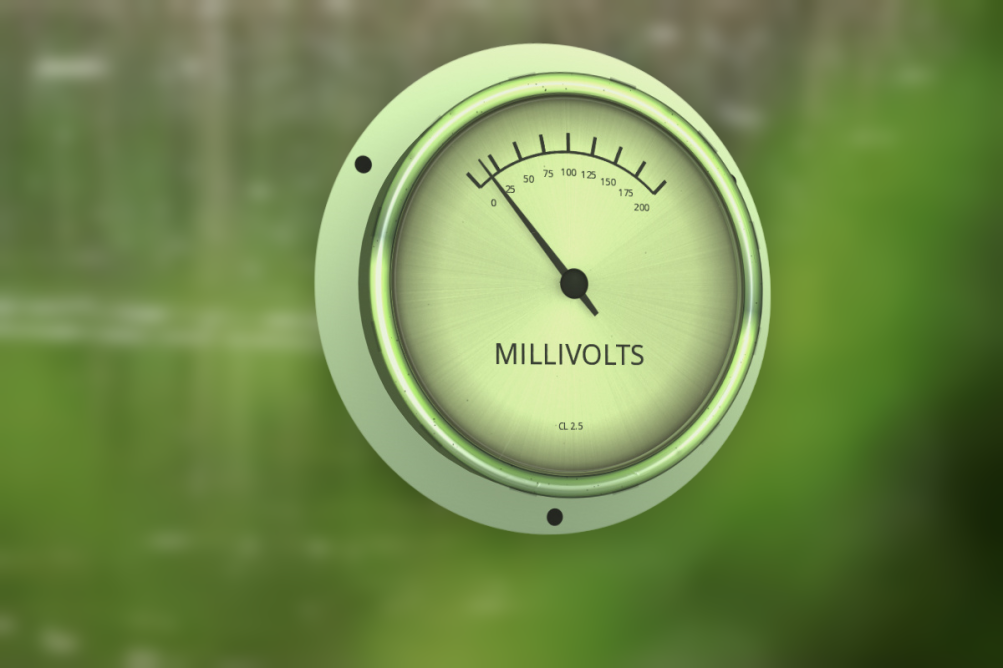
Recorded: 12.5; mV
